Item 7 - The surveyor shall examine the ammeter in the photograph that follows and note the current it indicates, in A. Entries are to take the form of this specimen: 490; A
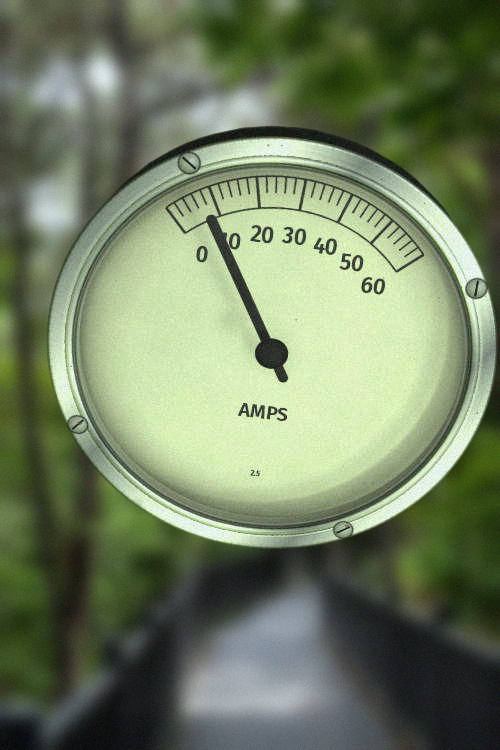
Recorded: 8; A
